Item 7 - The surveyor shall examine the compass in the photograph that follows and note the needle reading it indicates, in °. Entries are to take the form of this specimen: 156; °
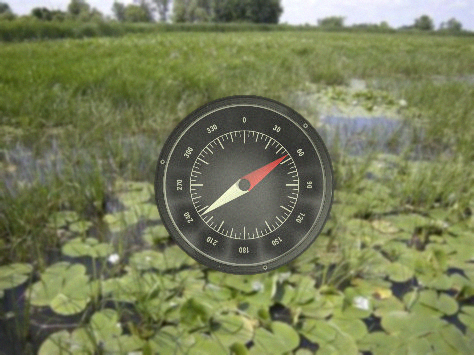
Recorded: 55; °
